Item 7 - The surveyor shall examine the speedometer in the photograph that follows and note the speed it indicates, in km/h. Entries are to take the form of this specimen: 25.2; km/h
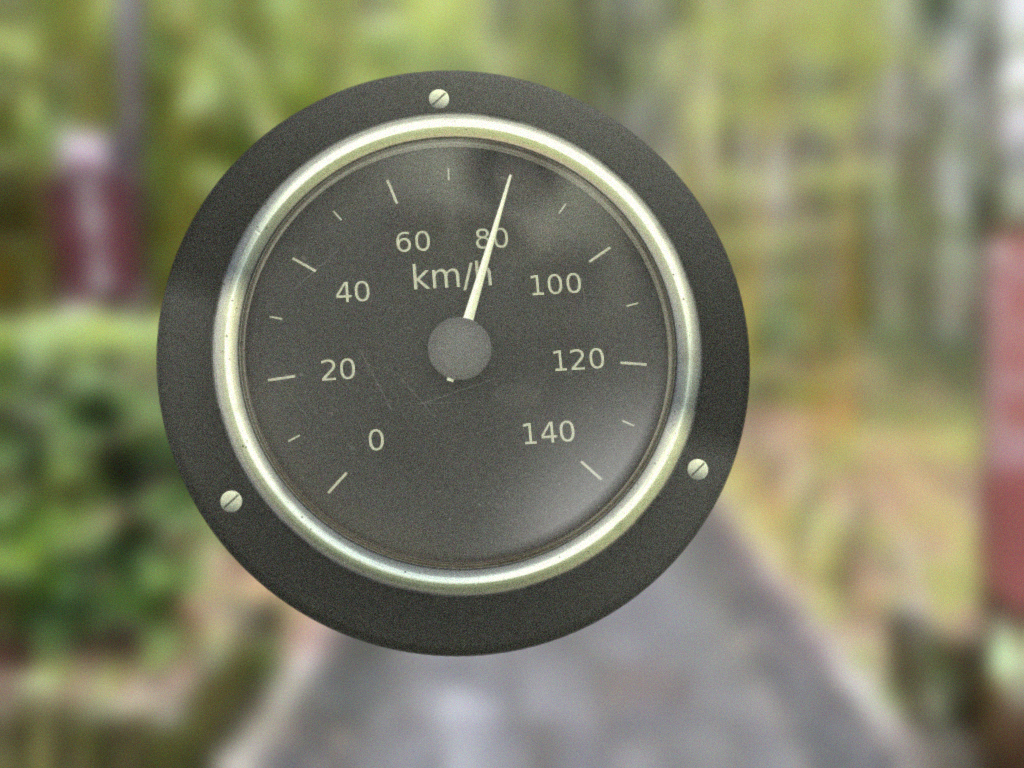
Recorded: 80; km/h
